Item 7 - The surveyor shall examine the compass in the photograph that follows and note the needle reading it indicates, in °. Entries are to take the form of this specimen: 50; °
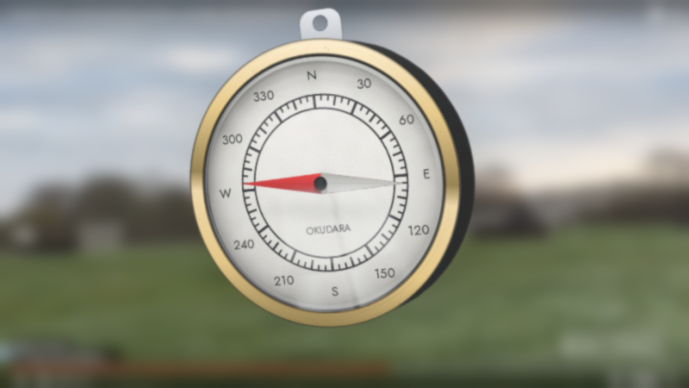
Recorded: 275; °
